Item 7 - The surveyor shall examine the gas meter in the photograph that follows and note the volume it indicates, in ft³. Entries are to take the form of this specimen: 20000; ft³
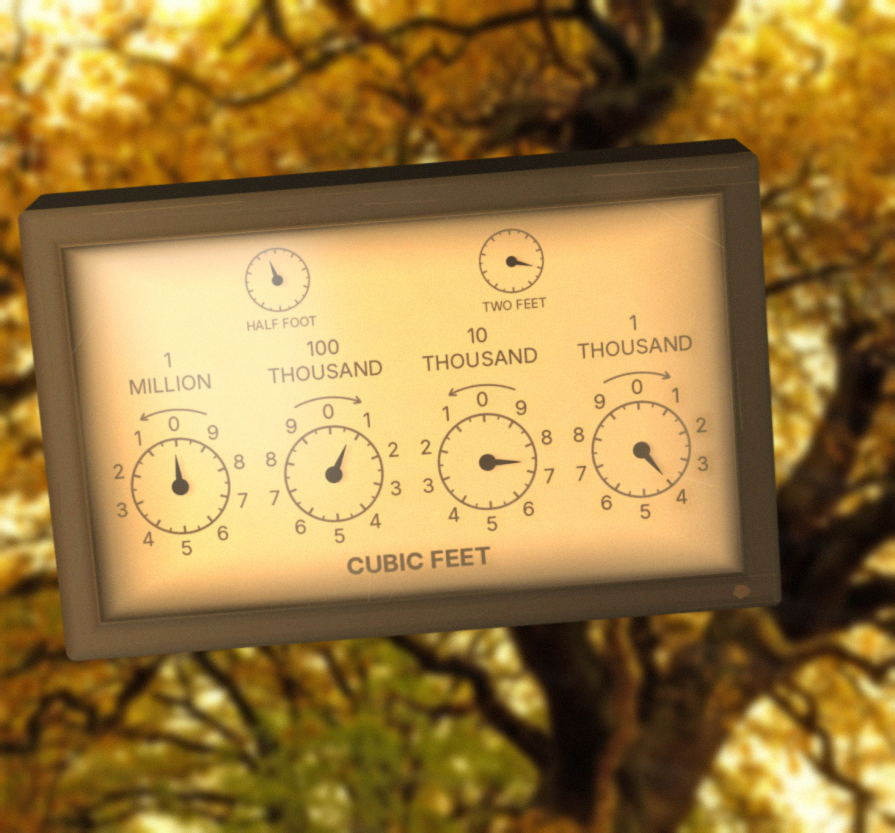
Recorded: 7400; ft³
